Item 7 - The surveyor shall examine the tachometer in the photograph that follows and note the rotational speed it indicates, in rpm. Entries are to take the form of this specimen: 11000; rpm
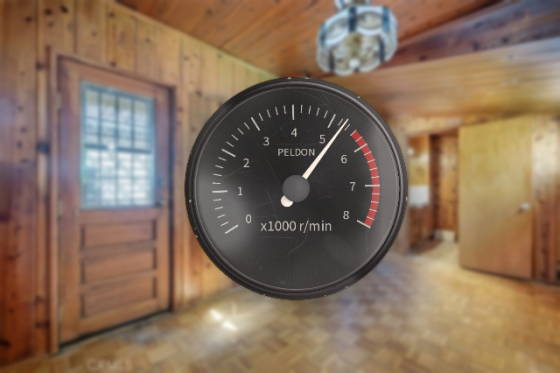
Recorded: 5300; rpm
